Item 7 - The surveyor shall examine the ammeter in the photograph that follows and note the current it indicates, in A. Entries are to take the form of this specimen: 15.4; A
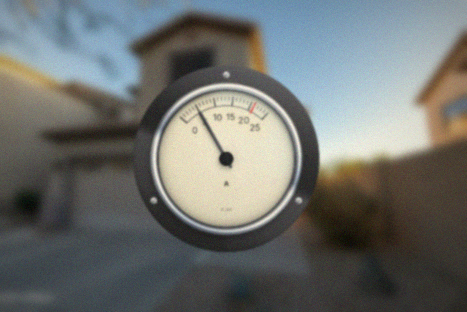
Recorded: 5; A
